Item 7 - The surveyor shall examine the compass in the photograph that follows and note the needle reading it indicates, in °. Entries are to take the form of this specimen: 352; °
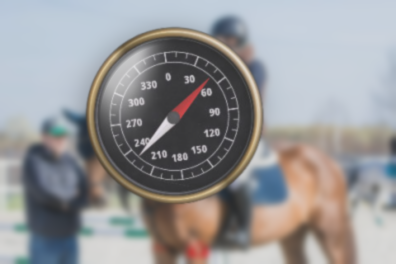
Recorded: 50; °
